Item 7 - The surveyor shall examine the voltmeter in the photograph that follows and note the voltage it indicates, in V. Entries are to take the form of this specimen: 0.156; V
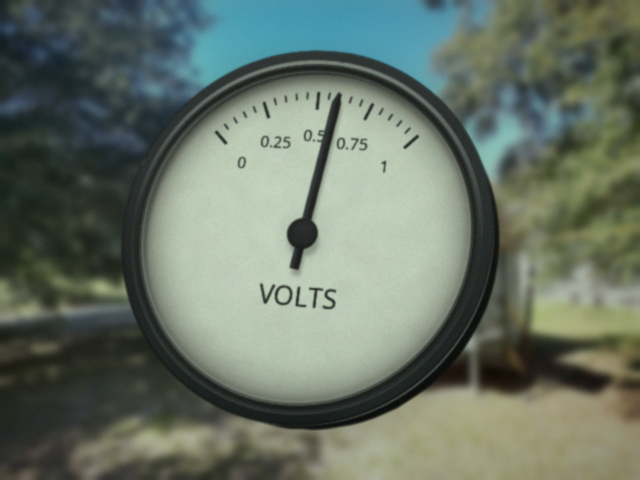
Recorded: 0.6; V
